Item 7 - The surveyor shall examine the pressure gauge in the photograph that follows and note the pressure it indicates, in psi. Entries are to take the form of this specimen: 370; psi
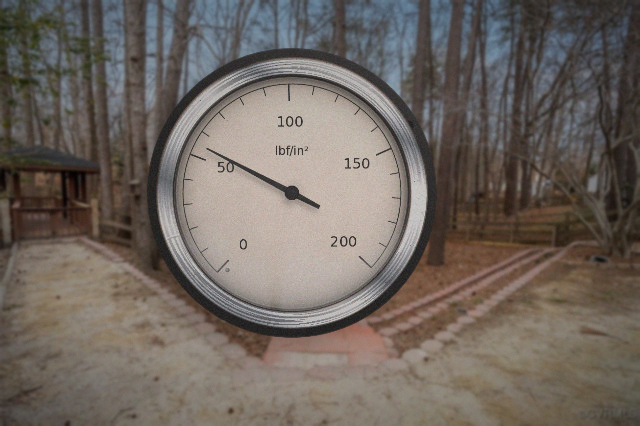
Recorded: 55; psi
